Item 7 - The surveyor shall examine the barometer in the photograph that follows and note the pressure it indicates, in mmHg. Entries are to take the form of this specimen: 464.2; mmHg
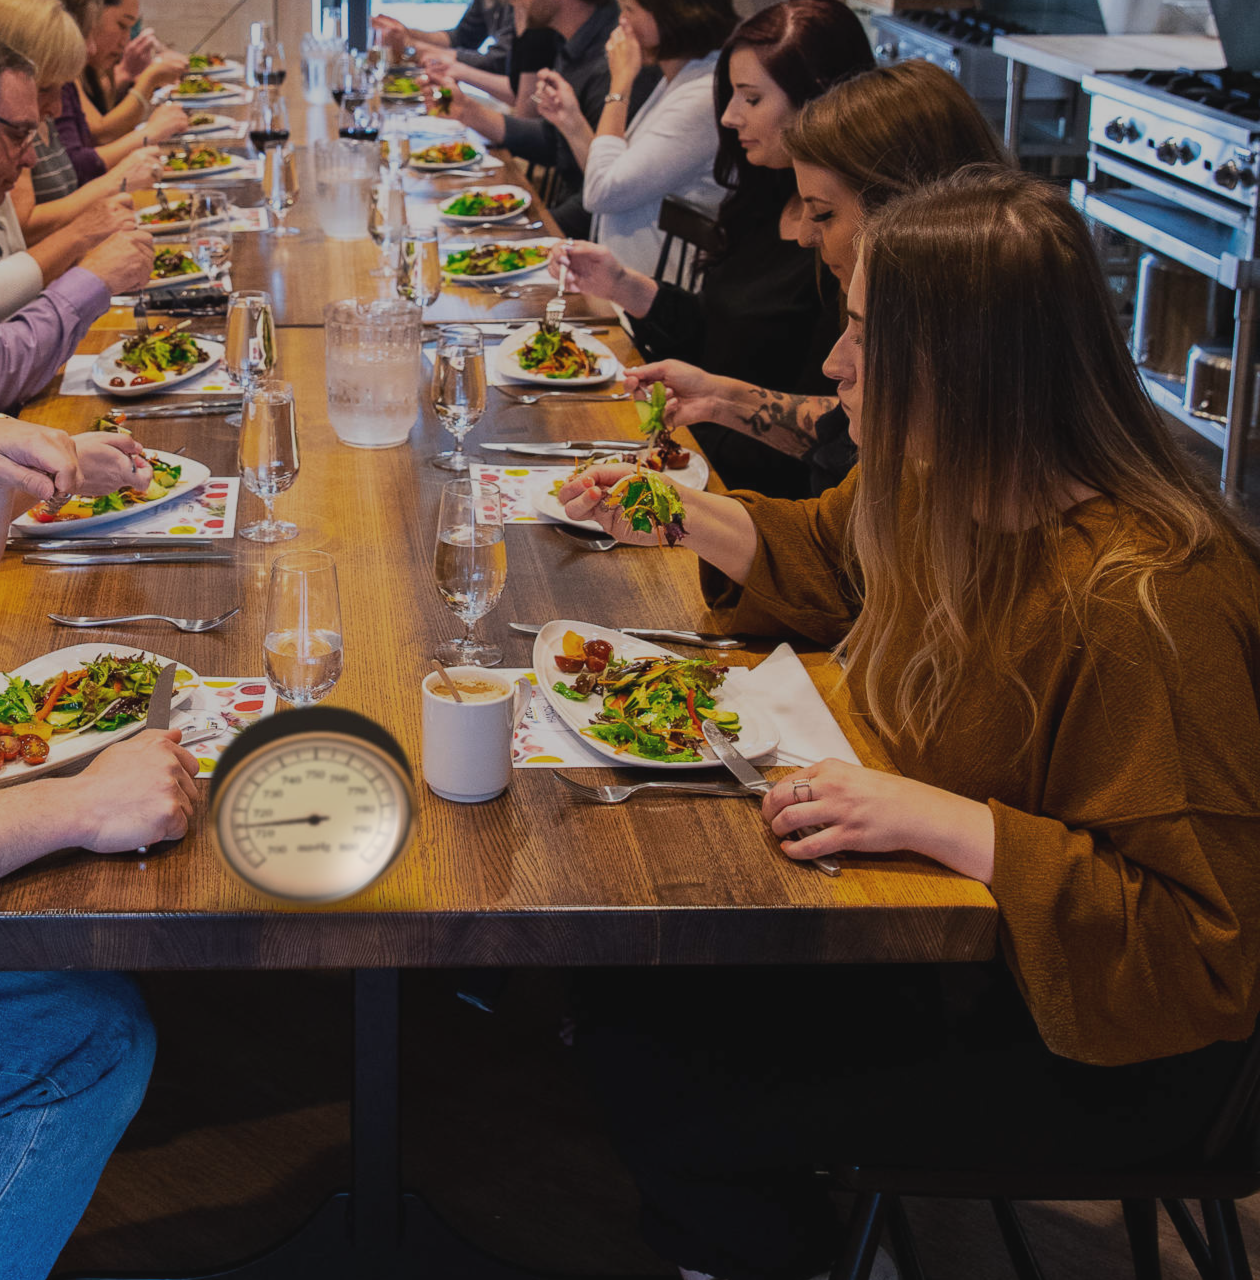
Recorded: 715; mmHg
